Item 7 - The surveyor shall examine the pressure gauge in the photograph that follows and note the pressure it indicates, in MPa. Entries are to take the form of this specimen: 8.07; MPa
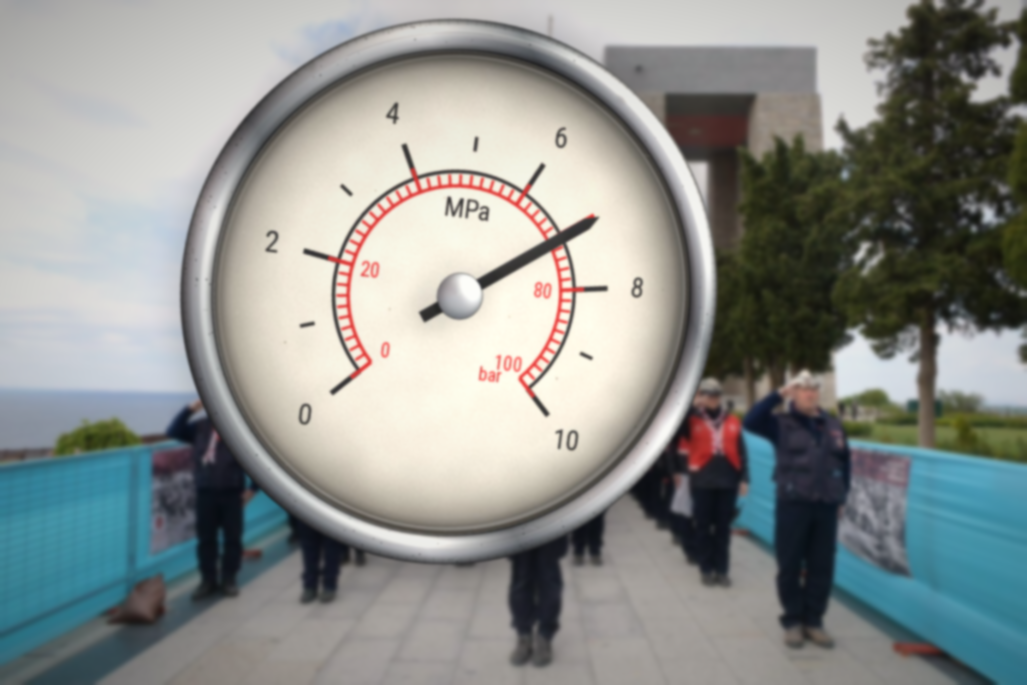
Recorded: 7; MPa
